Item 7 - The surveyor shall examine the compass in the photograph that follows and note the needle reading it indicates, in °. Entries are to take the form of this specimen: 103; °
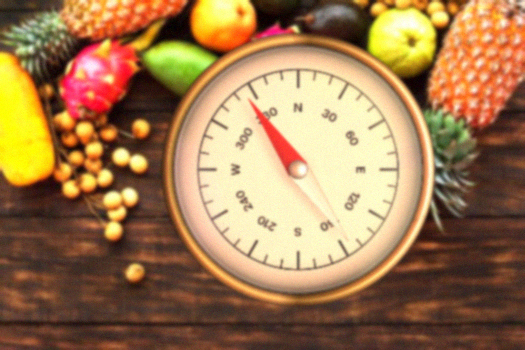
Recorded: 325; °
